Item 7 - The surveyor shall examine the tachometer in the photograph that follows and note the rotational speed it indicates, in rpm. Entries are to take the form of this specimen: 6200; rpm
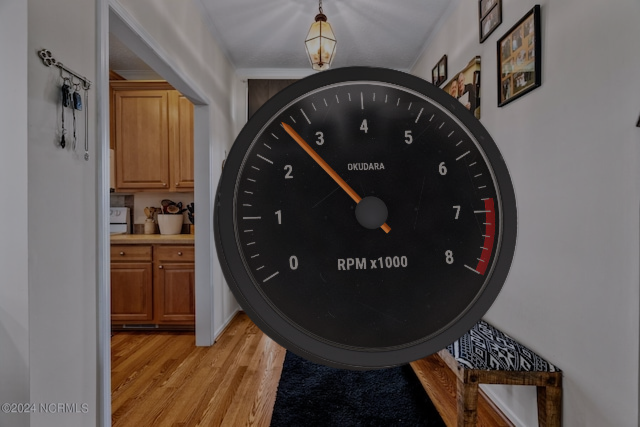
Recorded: 2600; rpm
